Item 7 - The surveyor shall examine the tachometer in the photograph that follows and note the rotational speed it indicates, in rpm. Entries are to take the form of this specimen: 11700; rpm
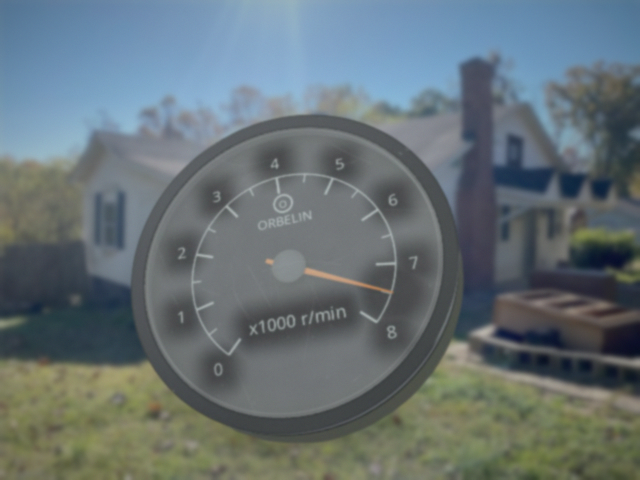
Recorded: 7500; rpm
